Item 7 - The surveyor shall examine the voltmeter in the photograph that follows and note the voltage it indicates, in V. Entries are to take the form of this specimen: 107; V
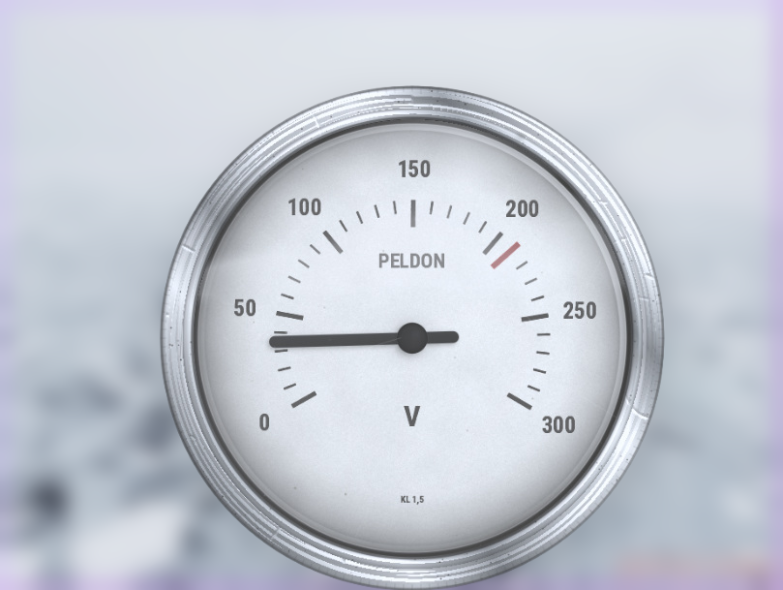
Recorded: 35; V
